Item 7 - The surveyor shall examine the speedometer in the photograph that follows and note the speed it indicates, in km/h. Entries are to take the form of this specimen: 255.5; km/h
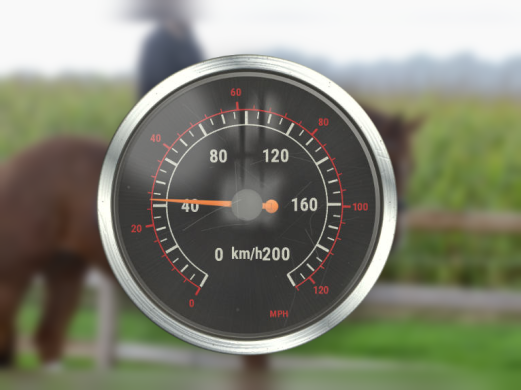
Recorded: 42.5; km/h
